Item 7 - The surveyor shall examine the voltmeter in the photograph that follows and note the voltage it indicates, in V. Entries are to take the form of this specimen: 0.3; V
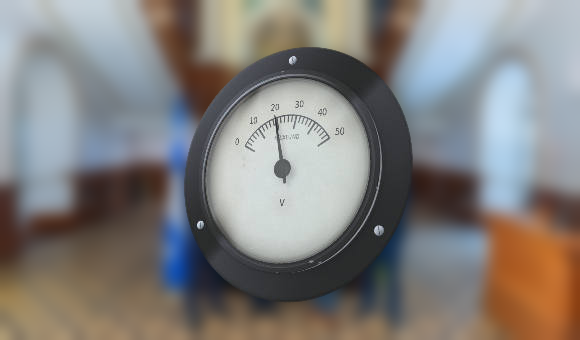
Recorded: 20; V
